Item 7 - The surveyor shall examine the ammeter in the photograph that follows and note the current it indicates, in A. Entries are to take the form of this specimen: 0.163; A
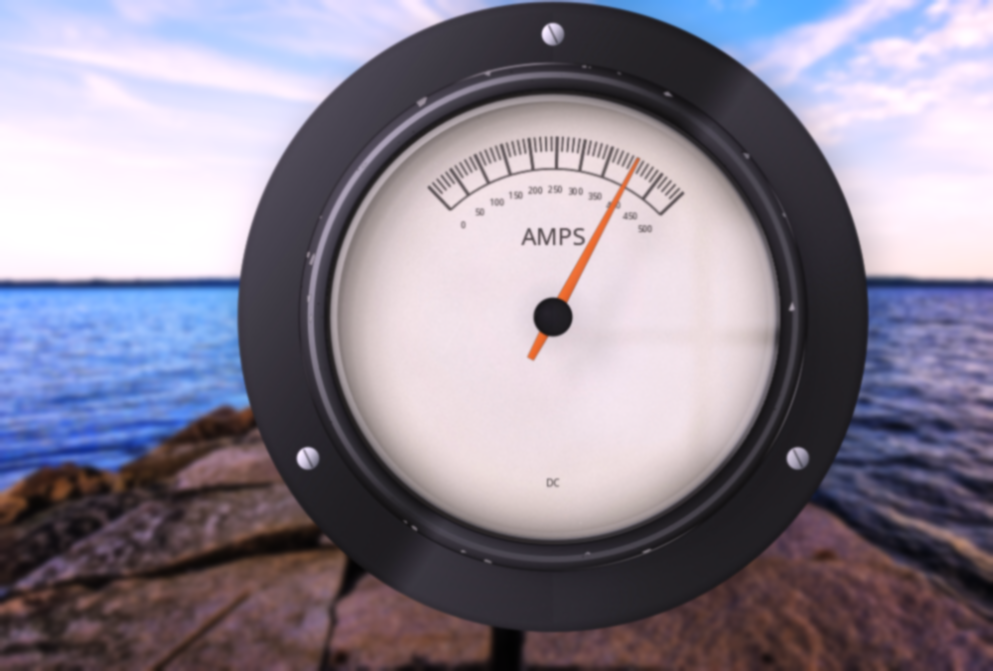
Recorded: 400; A
